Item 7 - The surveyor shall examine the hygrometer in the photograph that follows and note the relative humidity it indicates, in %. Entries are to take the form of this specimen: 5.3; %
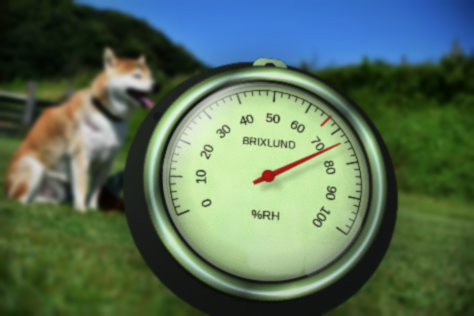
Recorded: 74; %
